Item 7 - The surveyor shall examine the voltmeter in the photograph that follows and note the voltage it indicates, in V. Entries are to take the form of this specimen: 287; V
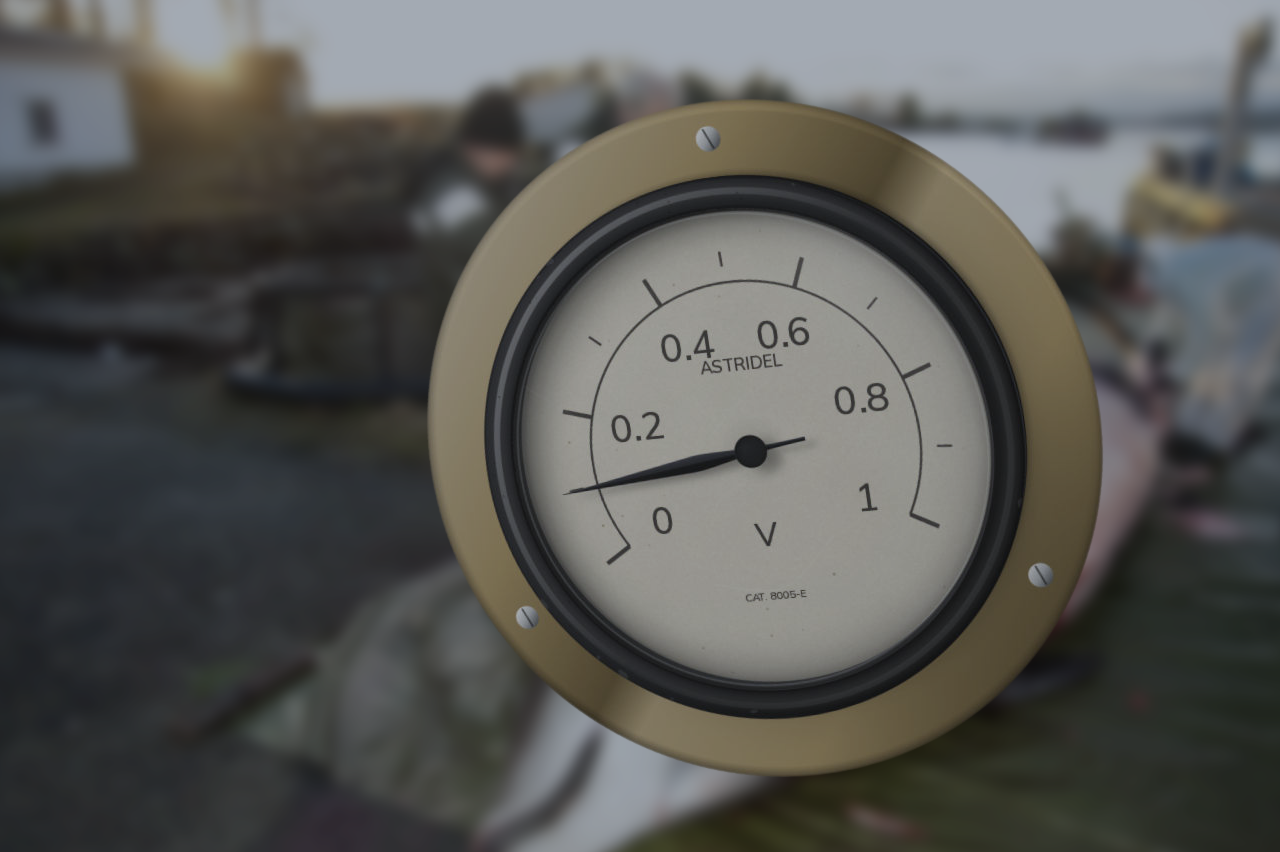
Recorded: 0.1; V
